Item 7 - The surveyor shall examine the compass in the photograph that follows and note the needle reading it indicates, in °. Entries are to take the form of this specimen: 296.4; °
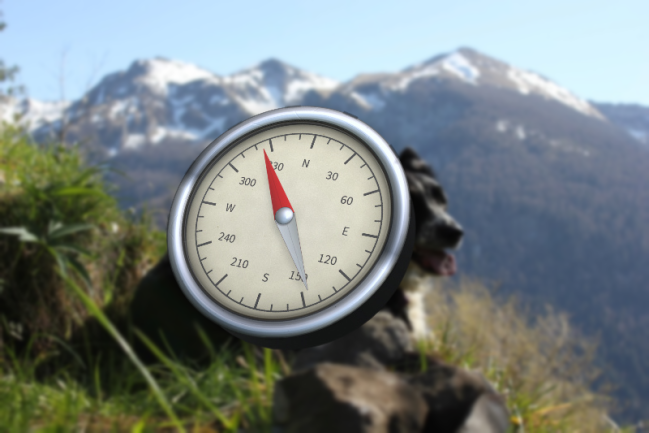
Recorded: 325; °
